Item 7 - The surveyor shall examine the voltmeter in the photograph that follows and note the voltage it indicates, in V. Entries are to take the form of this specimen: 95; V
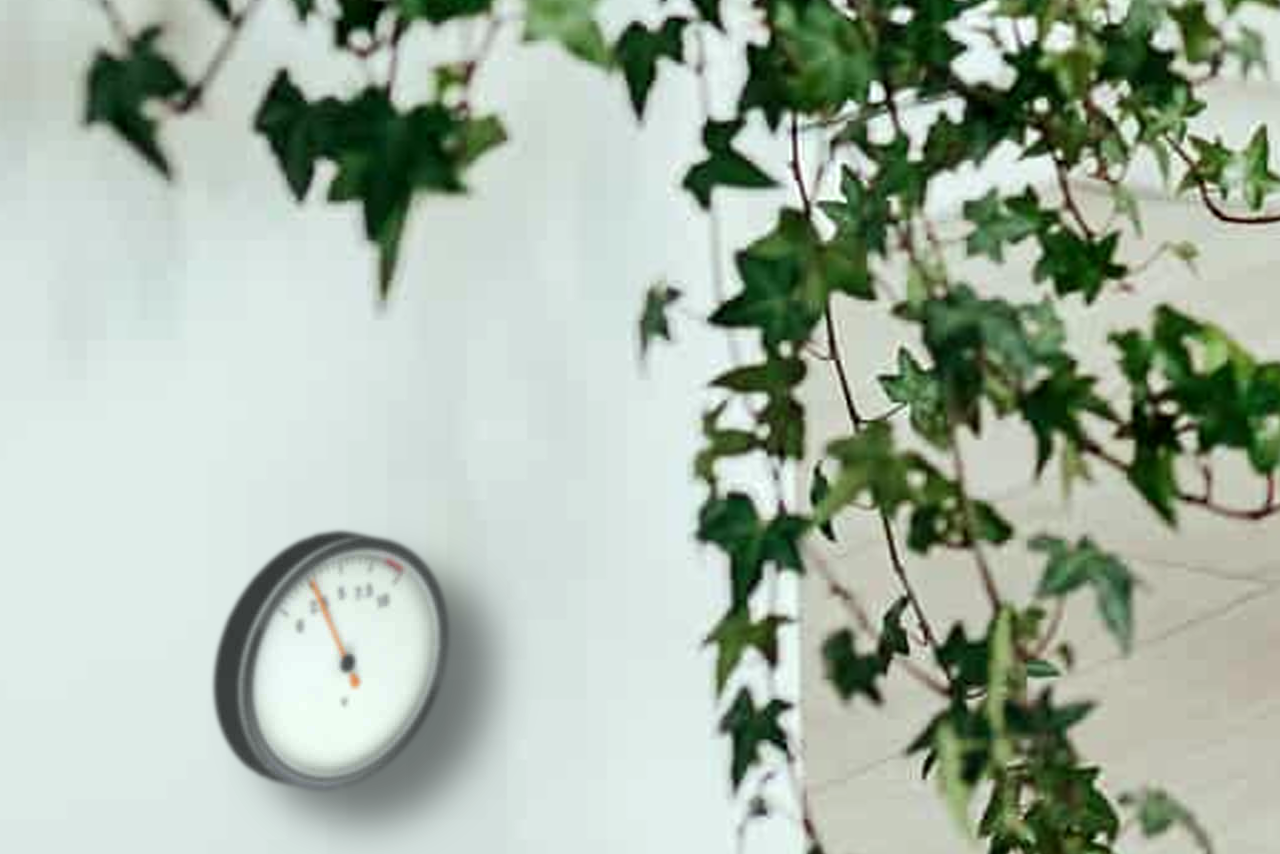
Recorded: 2.5; V
